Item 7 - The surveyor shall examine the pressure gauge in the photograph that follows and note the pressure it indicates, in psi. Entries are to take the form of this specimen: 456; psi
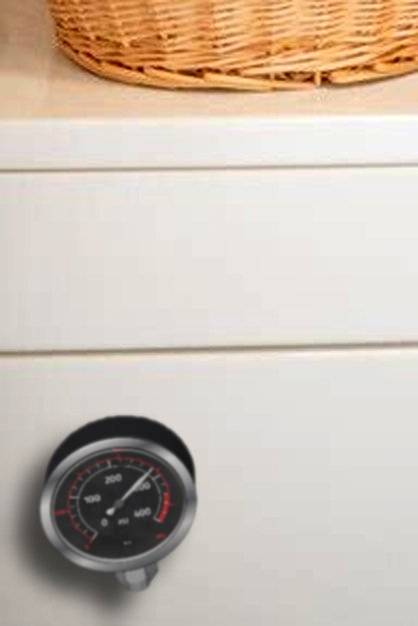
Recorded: 280; psi
